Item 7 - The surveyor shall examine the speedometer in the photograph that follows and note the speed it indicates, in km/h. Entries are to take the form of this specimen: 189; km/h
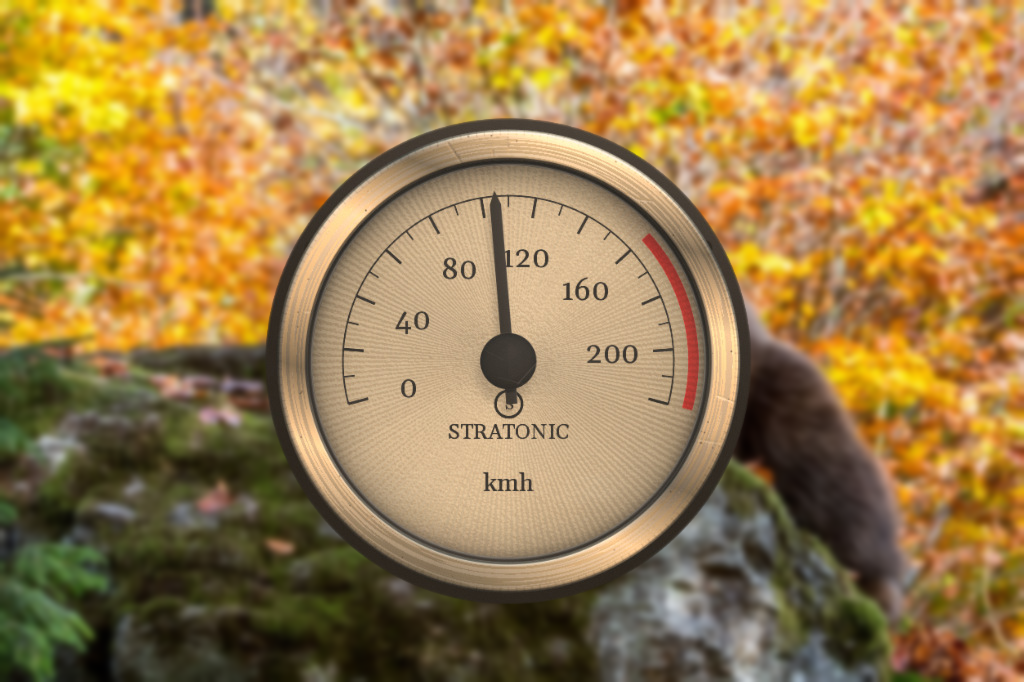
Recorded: 105; km/h
